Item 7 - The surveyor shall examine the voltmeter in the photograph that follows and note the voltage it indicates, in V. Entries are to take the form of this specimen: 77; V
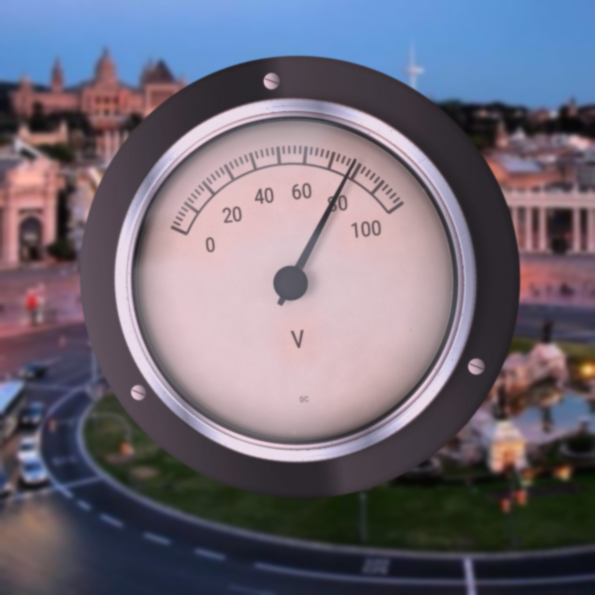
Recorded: 78; V
